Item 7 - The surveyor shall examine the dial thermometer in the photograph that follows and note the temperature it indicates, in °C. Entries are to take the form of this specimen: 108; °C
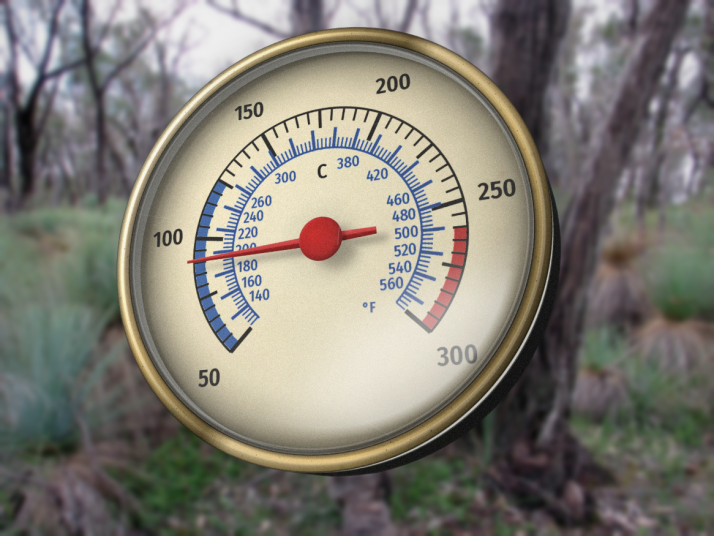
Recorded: 90; °C
